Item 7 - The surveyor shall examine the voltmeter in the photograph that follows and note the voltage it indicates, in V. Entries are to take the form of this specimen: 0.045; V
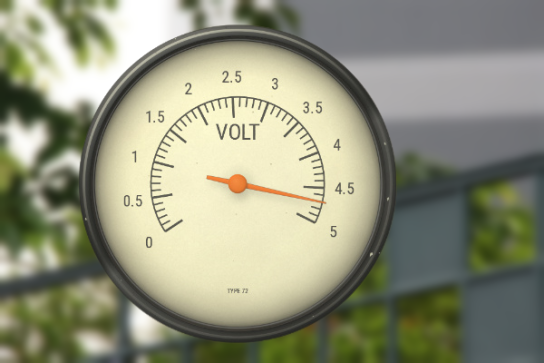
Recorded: 4.7; V
